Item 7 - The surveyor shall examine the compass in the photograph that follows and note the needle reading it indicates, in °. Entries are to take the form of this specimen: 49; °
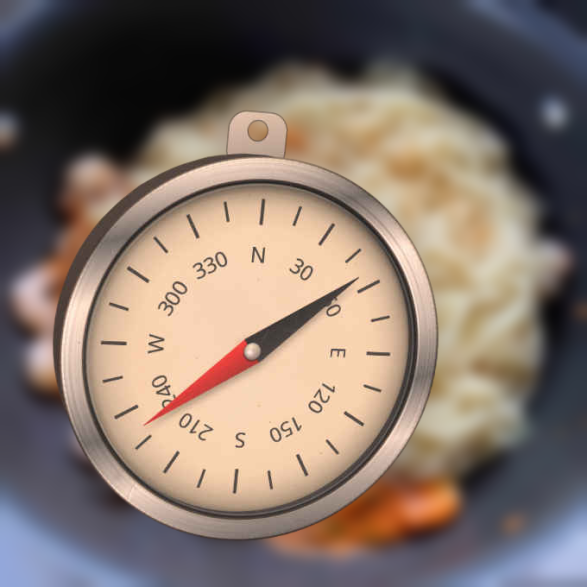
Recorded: 232.5; °
